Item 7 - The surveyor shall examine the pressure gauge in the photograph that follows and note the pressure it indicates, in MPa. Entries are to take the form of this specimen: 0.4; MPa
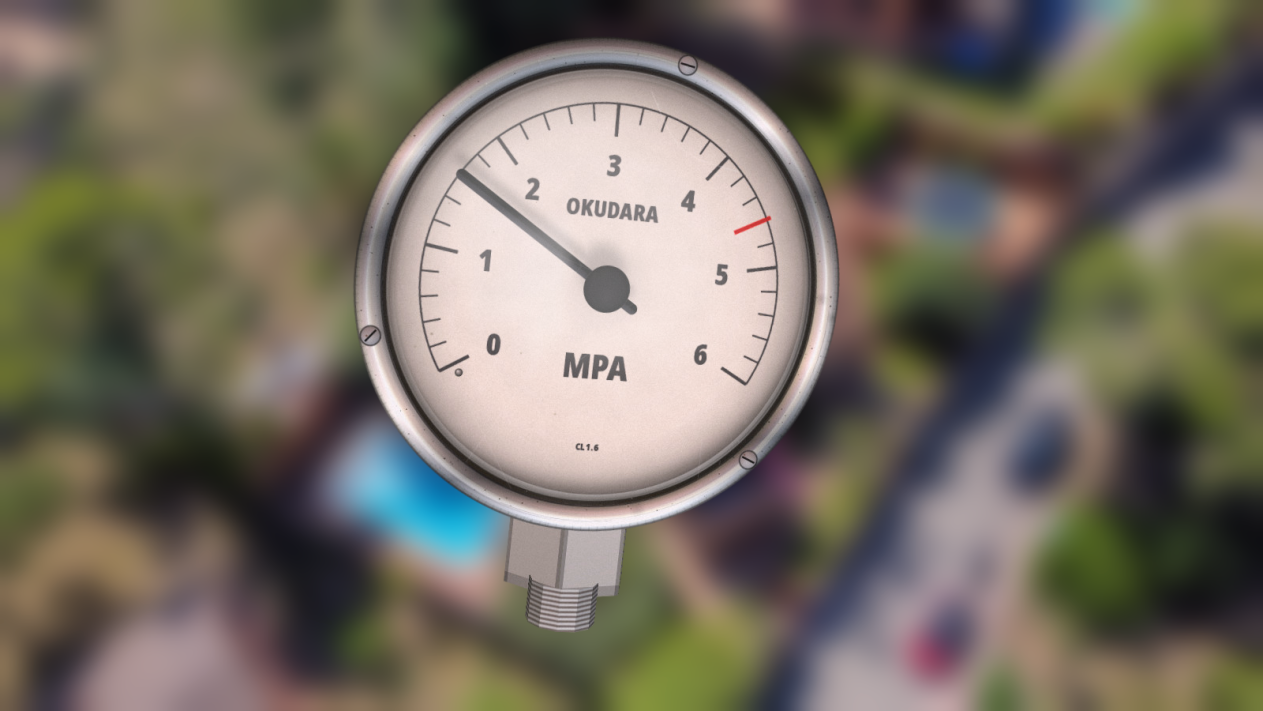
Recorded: 1.6; MPa
